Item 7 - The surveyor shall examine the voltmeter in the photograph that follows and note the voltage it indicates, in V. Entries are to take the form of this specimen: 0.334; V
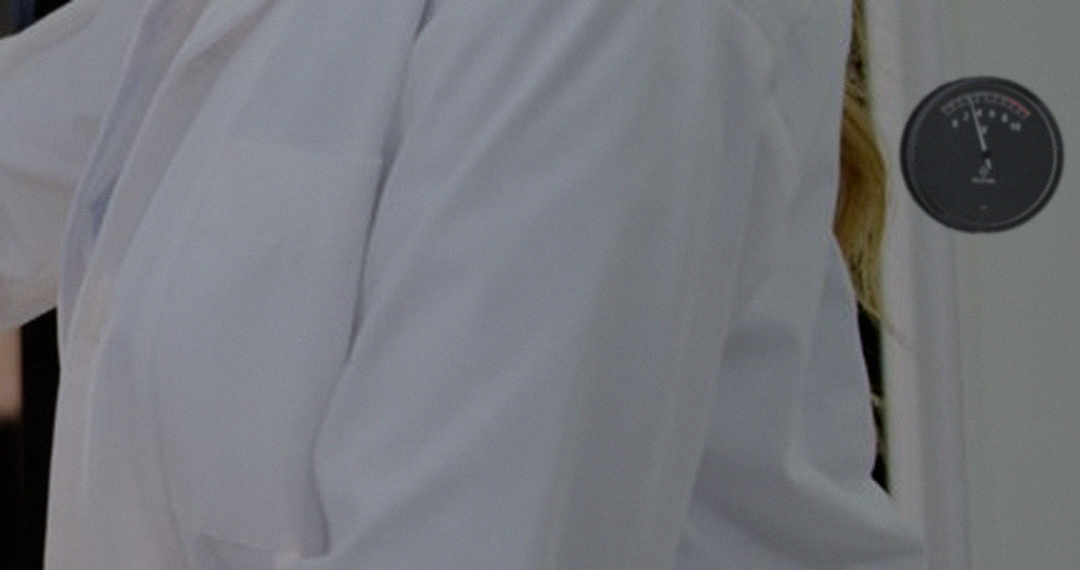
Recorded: 3; V
